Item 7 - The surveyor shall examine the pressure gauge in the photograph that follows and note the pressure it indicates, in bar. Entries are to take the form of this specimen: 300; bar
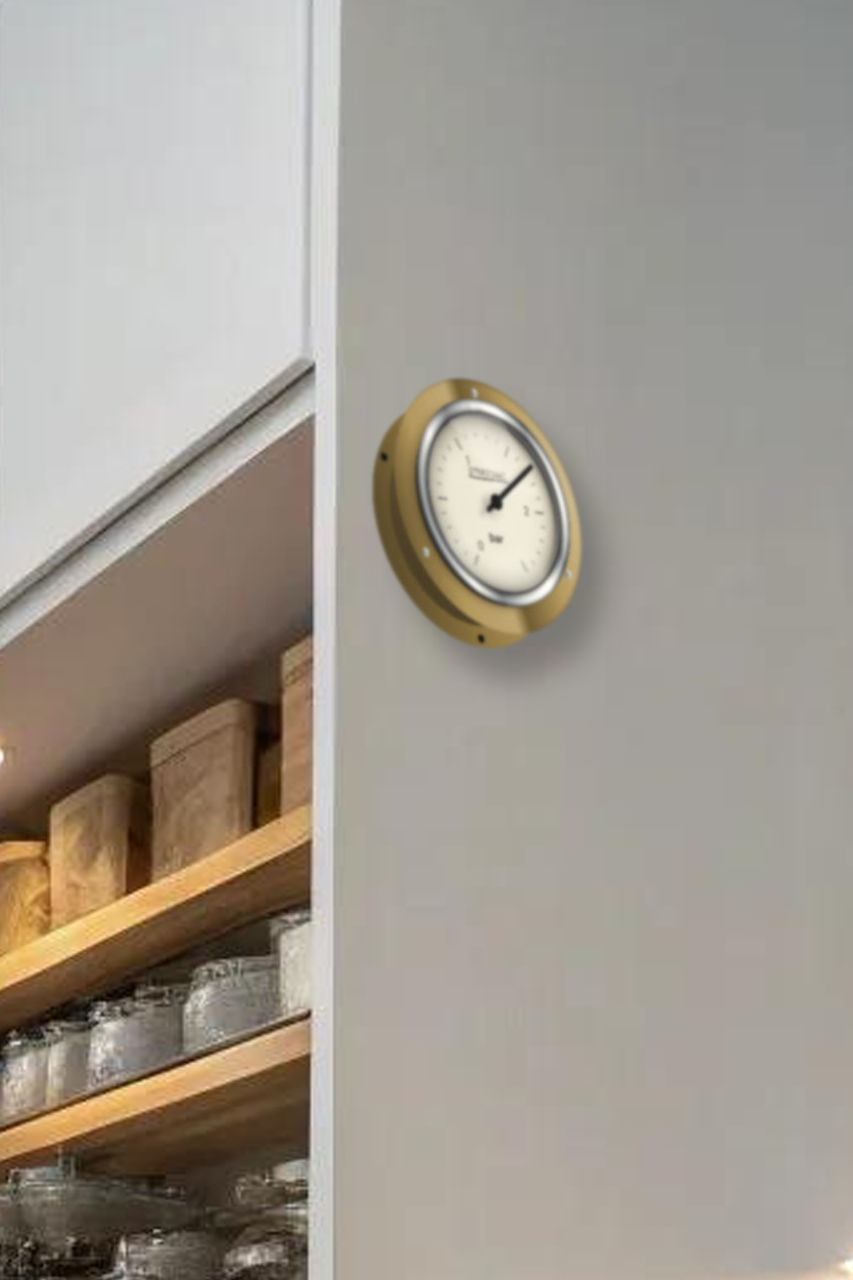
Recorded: 1.7; bar
